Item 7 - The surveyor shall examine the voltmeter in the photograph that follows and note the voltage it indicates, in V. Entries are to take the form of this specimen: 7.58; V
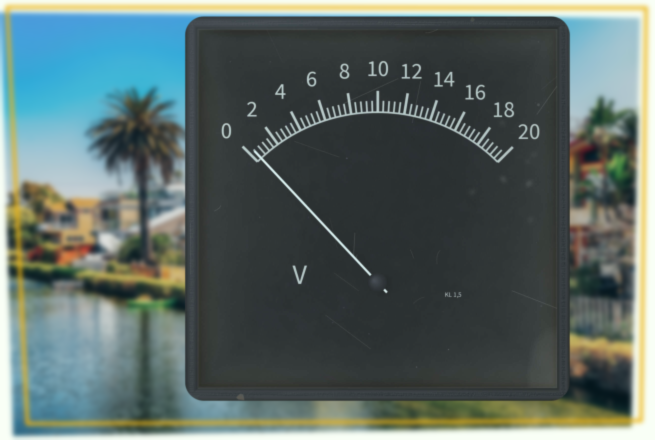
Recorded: 0.4; V
